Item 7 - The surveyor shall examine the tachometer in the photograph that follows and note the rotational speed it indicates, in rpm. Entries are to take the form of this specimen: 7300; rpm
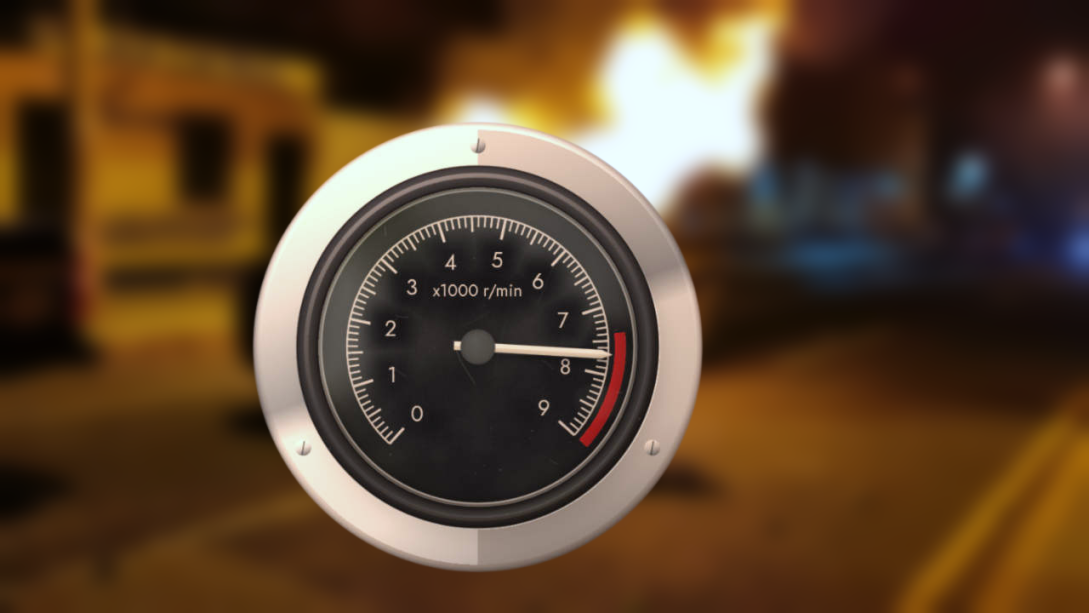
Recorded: 7700; rpm
